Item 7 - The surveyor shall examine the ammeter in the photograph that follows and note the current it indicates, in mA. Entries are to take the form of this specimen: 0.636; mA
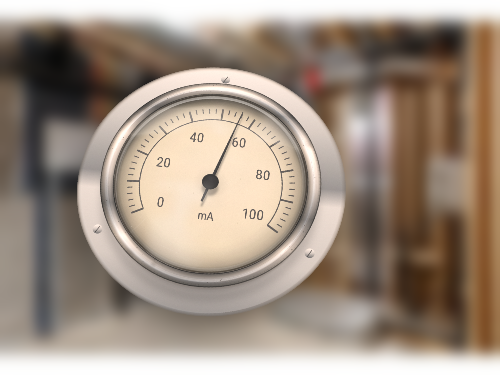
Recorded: 56; mA
